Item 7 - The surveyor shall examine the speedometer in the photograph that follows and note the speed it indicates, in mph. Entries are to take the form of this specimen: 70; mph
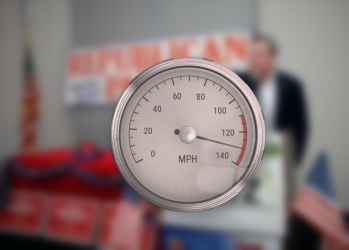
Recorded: 130; mph
